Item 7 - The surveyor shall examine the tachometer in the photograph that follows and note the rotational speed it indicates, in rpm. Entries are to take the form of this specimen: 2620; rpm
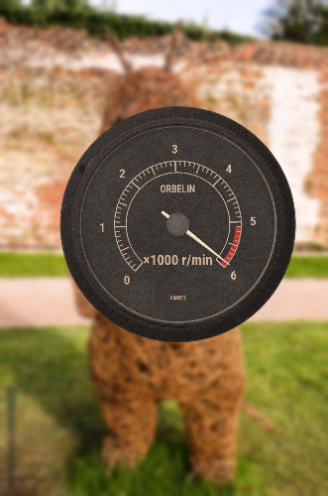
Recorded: 5900; rpm
